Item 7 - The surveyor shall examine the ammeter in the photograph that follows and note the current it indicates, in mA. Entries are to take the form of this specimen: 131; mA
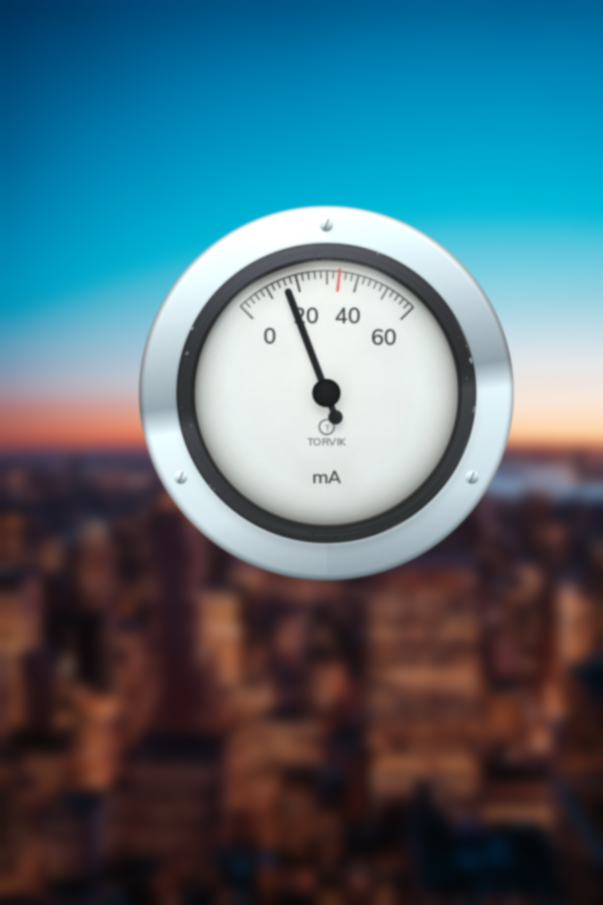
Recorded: 16; mA
